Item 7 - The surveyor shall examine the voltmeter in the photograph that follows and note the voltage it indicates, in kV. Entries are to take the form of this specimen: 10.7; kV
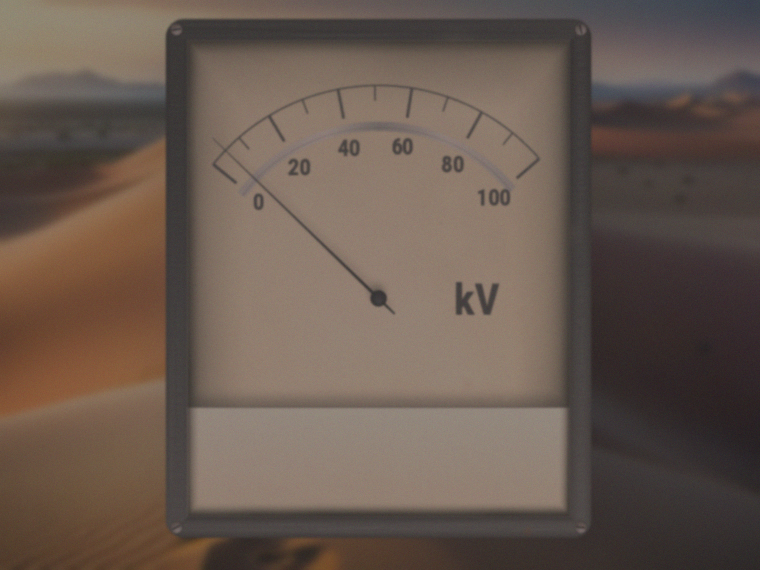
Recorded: 5; kV
